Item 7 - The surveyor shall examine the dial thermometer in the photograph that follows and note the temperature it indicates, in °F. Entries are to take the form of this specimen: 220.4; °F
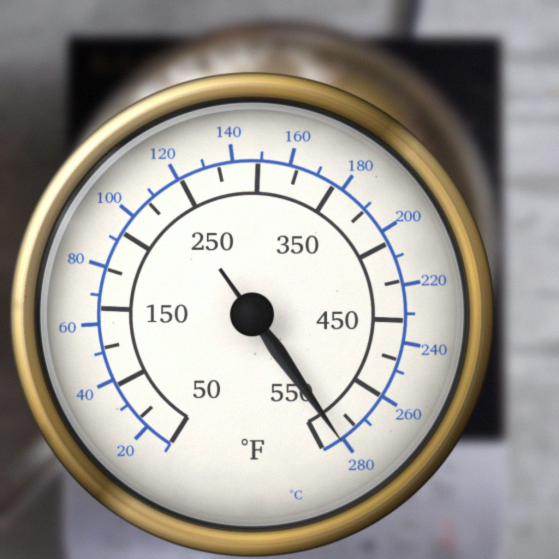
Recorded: 537.5; °F
